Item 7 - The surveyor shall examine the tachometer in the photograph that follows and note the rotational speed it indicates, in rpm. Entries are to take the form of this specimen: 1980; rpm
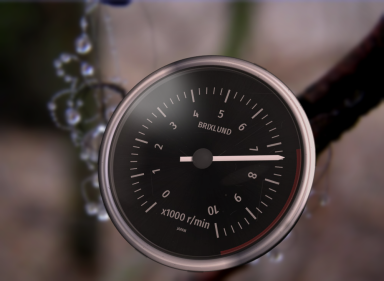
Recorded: 7400; rpm
